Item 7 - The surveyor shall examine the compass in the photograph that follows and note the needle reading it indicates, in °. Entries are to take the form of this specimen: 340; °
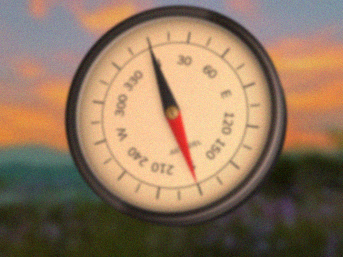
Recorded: 180; °
